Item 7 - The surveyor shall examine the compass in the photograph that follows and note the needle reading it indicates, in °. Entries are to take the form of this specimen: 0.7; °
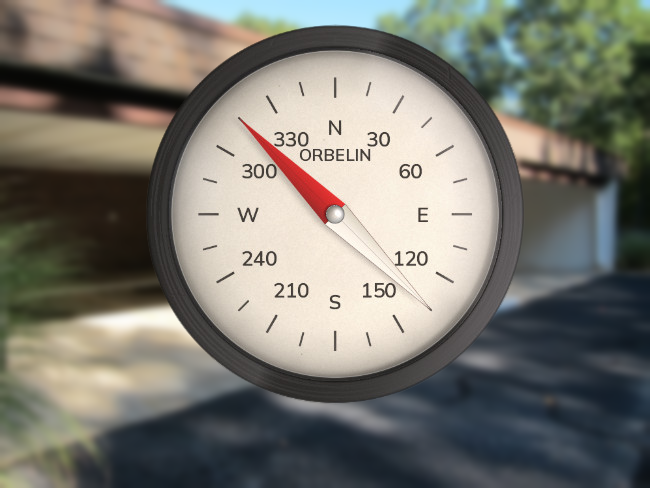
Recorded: 315; °
